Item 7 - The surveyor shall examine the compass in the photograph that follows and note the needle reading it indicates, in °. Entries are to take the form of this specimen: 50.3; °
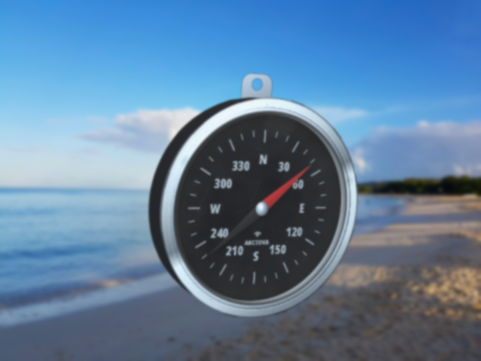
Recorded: 50; °
